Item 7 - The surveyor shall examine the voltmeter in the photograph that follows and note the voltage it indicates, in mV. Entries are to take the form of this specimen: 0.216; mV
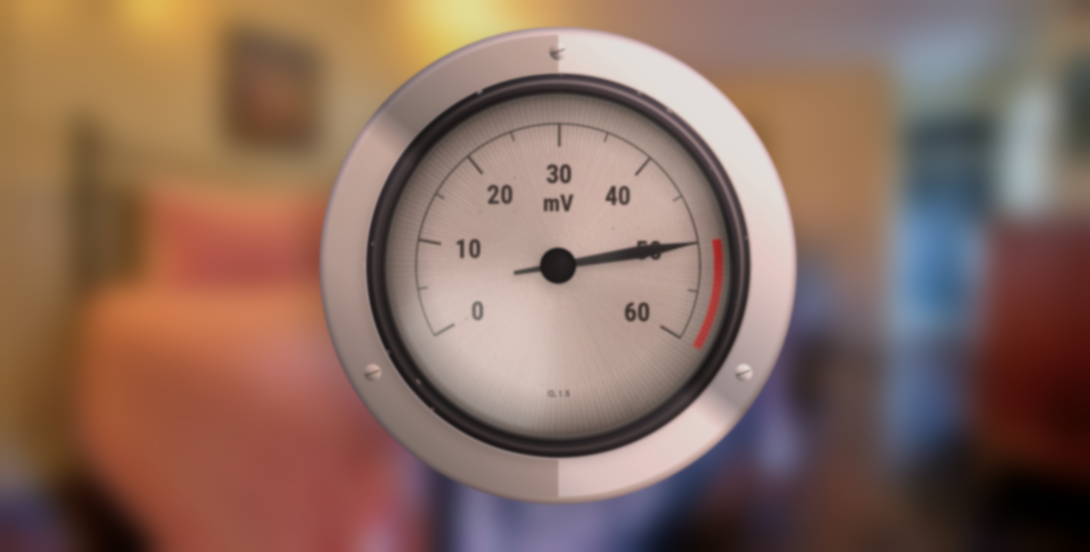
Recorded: 50; mV
